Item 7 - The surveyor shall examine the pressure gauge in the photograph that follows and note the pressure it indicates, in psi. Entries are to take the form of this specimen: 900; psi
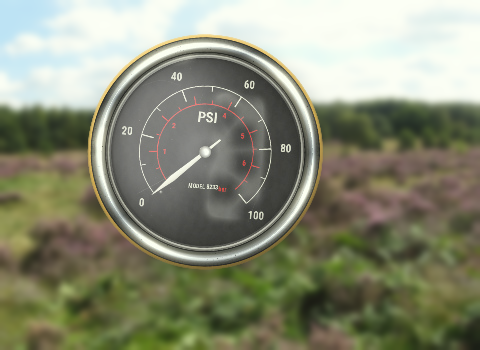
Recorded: 0; psi
